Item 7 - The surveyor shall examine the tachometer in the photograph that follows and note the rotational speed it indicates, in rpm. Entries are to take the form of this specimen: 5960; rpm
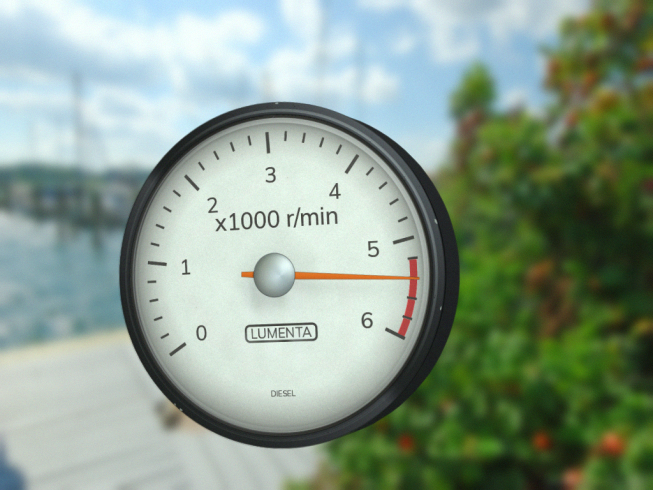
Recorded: 5400; rpm
